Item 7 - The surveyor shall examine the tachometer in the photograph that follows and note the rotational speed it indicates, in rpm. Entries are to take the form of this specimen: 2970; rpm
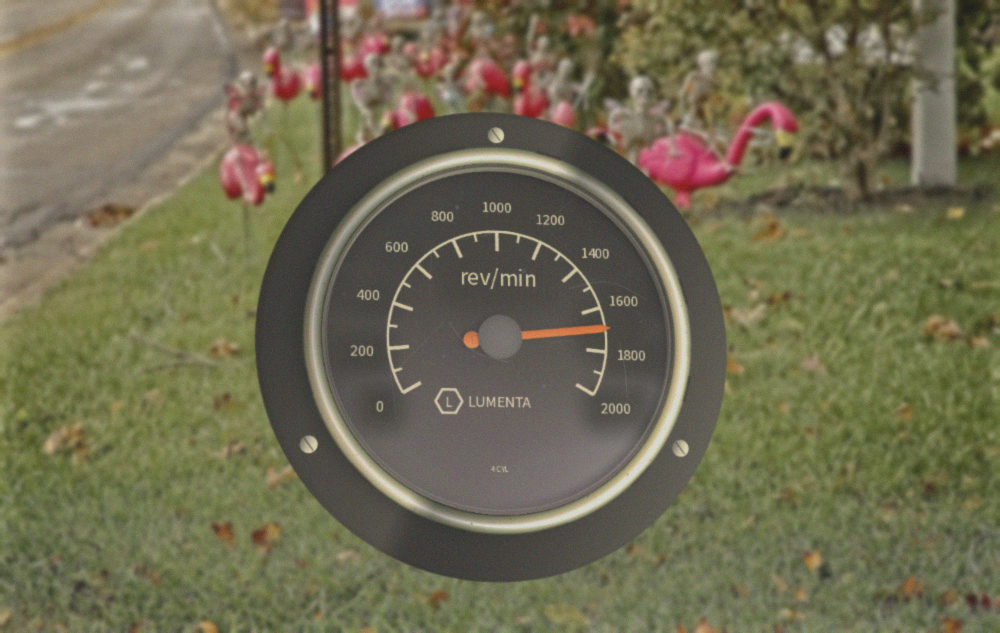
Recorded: 1700; rpm
